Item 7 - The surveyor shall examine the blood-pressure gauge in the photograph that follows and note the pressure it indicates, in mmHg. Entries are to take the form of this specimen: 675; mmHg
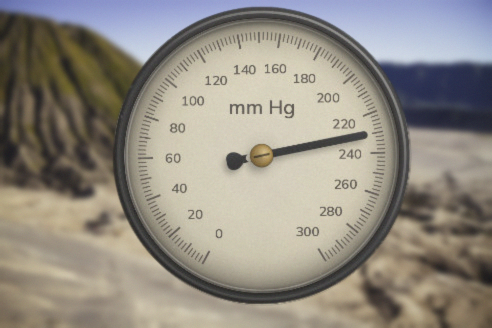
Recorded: 230; mmHg
